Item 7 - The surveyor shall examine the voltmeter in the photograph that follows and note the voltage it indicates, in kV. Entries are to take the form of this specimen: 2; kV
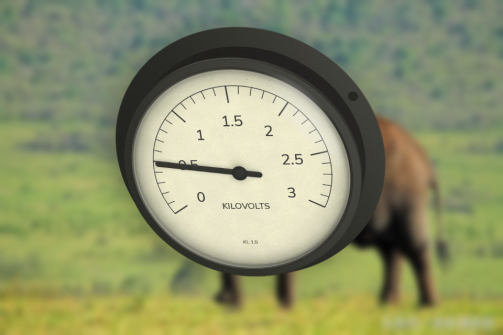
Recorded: 0.5; kV
